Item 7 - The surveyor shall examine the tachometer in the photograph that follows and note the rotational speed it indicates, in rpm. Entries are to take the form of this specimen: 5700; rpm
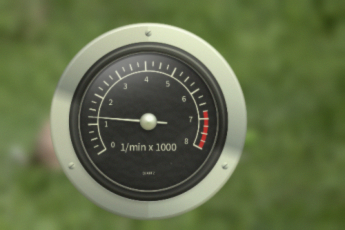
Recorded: 1250; rpm
